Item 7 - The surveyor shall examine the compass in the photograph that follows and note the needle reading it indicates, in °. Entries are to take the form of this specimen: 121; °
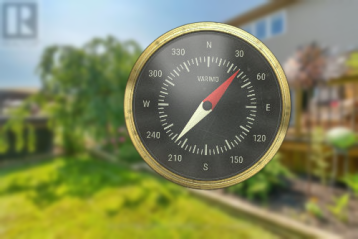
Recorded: 40; °
